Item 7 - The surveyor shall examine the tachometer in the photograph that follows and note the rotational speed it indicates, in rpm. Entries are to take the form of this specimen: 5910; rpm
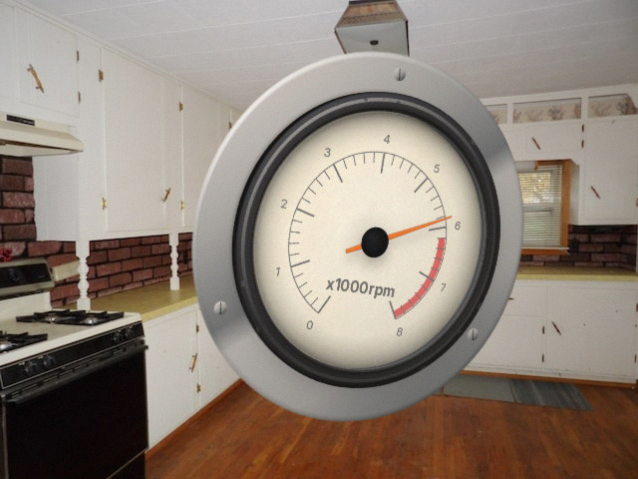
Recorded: 5800; rpm
